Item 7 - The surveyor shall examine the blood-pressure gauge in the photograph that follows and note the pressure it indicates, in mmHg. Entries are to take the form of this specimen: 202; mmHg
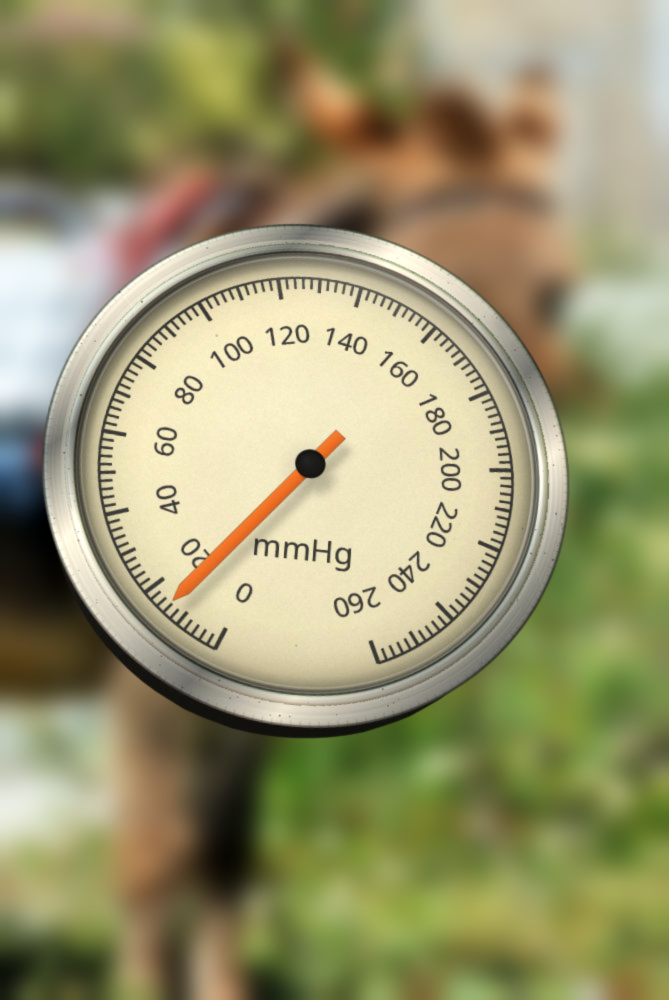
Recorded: 14; mmHg
